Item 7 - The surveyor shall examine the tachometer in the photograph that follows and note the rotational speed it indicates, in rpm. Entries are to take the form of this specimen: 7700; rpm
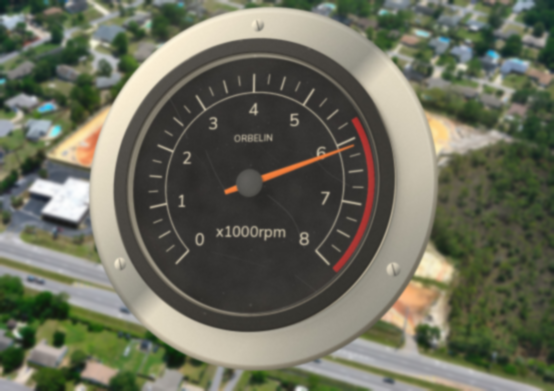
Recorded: 6125; rpm
